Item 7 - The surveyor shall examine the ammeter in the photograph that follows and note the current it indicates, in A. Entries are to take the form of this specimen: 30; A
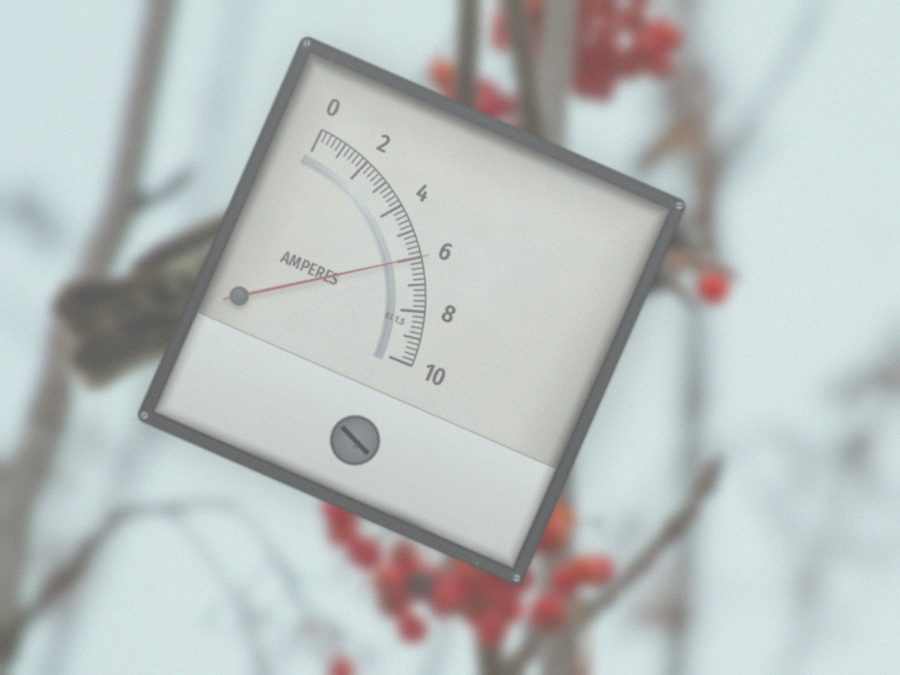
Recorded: 6; A
